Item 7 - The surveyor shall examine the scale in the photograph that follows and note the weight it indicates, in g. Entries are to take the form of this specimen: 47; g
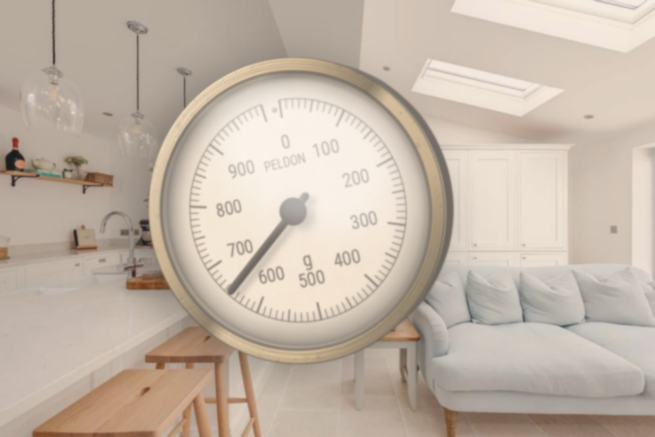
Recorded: 650; g
